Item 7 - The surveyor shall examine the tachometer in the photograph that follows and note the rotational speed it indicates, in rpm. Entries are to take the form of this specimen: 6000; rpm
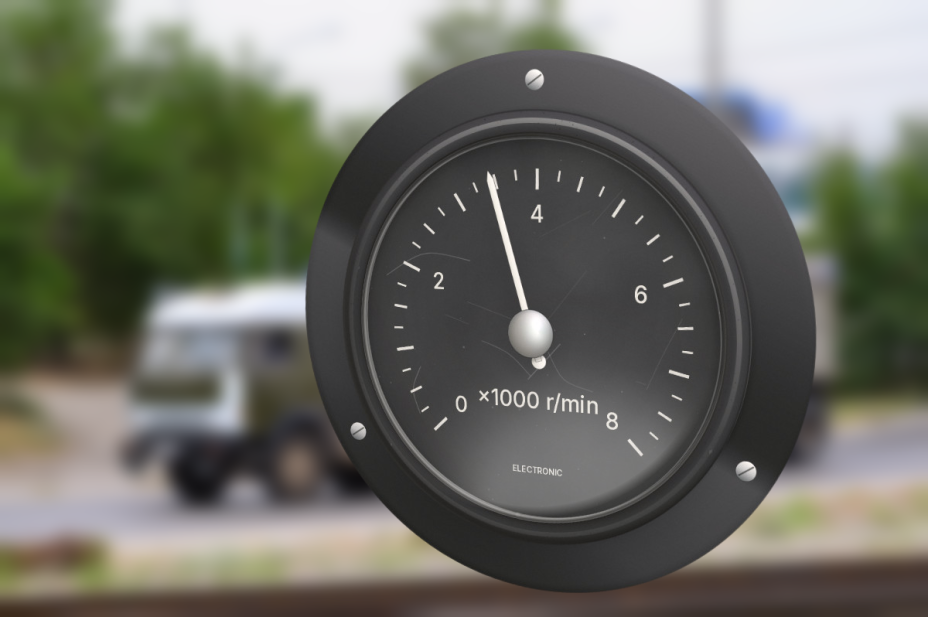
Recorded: 3500; rpm
